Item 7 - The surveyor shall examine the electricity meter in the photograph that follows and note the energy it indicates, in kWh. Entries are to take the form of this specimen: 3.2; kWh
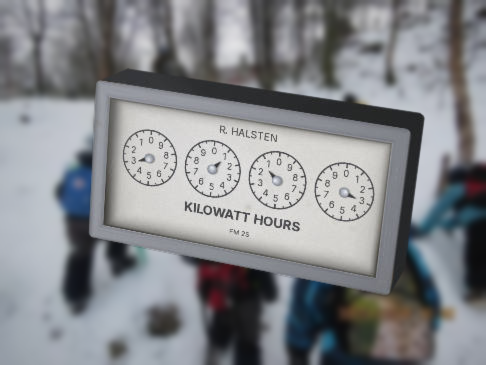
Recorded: 3113; kWh
